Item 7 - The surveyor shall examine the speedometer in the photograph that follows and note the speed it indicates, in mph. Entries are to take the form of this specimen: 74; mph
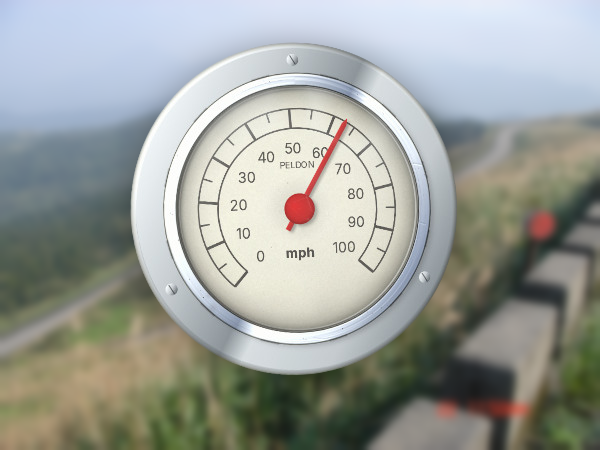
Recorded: 62.5; mph
